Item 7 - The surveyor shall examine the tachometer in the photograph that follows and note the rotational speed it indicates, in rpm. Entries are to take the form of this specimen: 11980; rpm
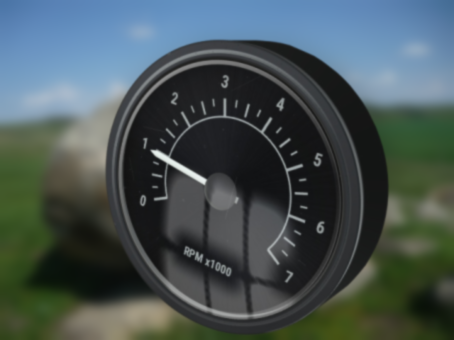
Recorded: 1000; rpm
